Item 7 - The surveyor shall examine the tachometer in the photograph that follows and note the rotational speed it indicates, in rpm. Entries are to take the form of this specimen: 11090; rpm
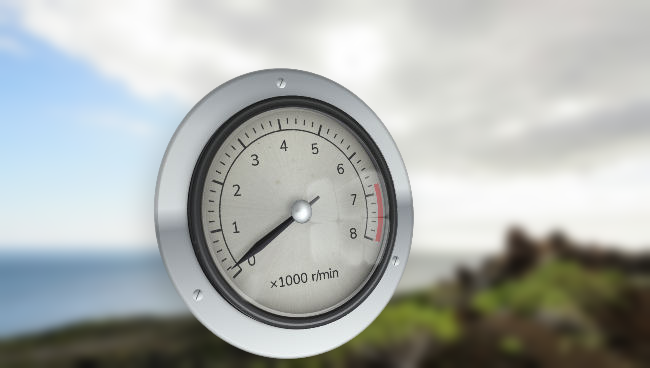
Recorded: 200; rpm
